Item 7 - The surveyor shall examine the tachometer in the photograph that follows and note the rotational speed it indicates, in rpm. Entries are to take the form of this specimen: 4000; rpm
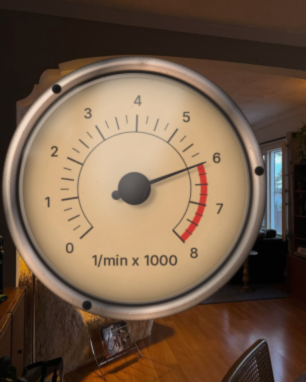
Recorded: 6000; rpm
